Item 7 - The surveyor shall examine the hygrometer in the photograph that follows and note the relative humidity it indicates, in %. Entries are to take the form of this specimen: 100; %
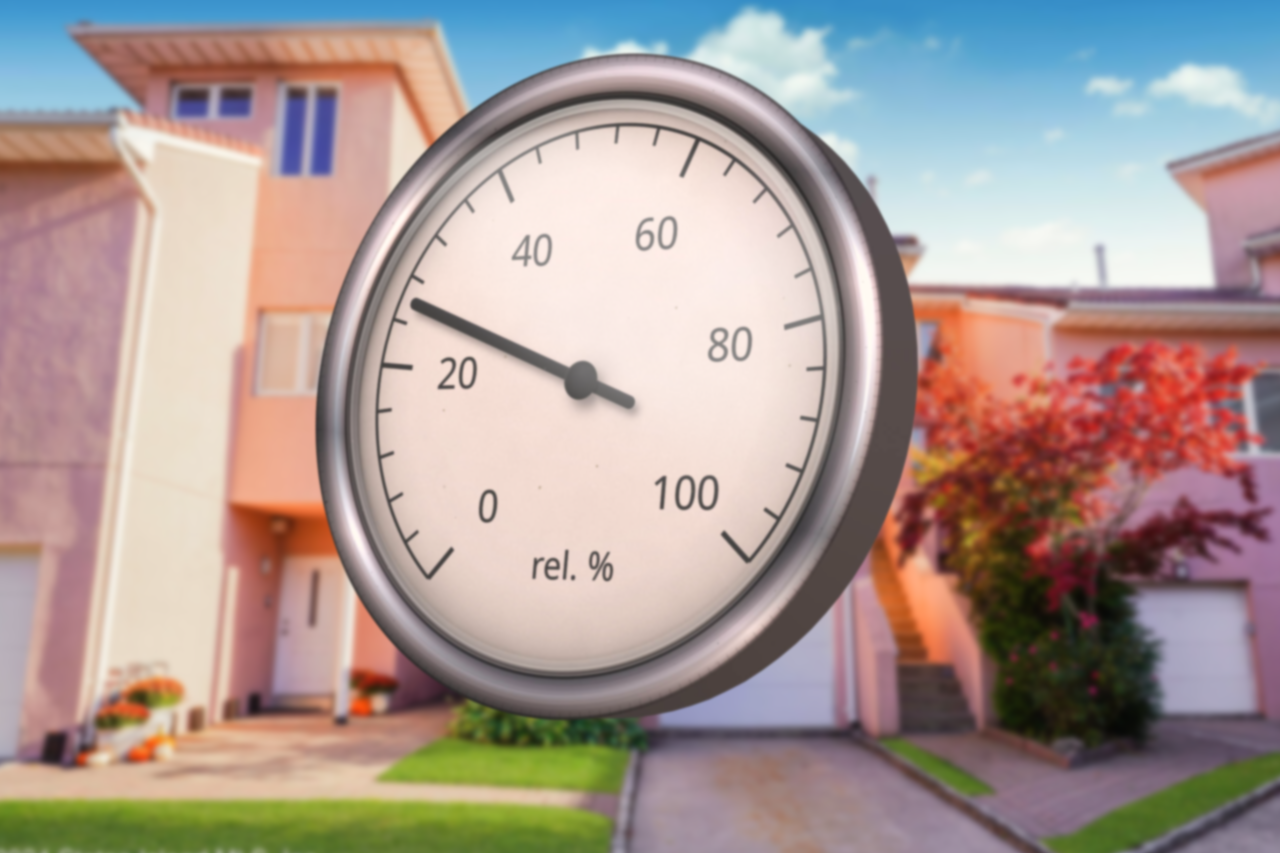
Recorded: 26; %
